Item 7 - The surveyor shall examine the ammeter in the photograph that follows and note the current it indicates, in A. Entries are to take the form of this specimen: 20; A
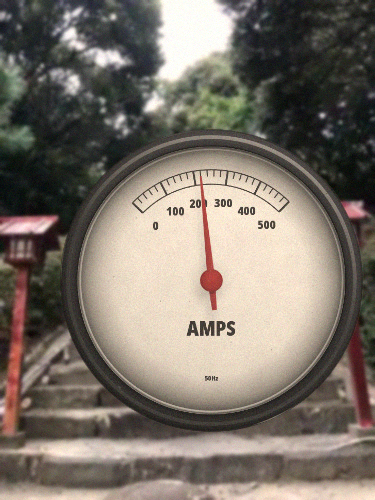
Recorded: 220; A
